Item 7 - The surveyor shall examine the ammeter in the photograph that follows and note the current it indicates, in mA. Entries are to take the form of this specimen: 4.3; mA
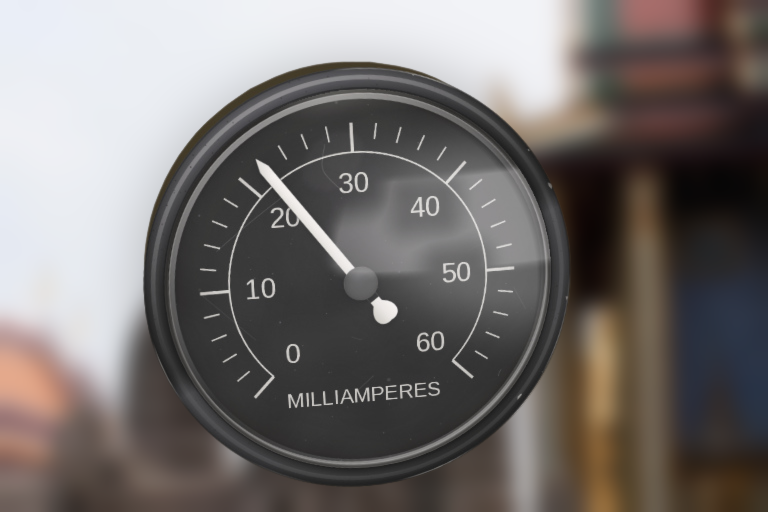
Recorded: 22; mA
